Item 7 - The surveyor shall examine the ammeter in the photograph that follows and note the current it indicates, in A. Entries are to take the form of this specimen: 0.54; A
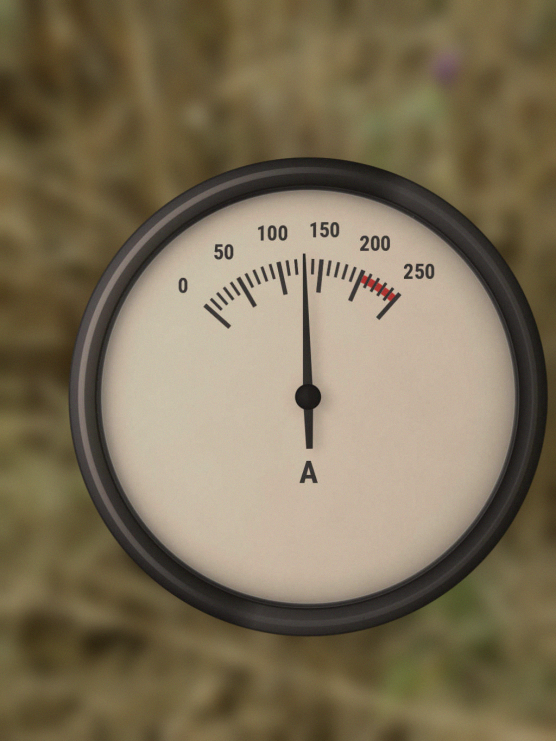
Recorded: 130; A
